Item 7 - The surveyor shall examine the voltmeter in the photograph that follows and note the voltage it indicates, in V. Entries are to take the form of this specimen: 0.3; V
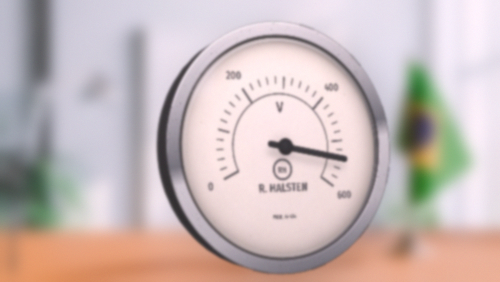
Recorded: 540; V
